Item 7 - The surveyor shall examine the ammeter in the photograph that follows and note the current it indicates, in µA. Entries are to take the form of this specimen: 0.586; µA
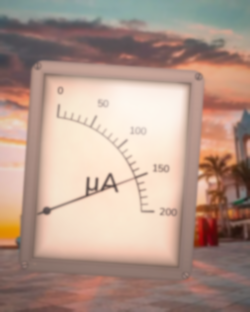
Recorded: 150; µA
